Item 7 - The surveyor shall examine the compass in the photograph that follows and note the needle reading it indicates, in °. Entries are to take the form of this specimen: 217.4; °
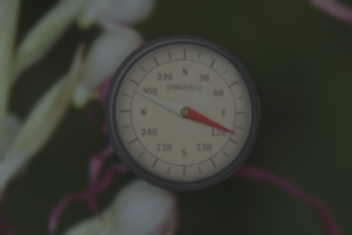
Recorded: 112.5; °
